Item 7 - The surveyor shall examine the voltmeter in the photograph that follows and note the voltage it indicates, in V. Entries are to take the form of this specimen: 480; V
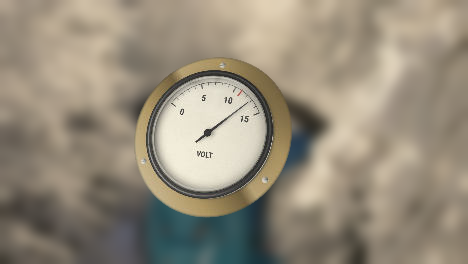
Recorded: 13; V
